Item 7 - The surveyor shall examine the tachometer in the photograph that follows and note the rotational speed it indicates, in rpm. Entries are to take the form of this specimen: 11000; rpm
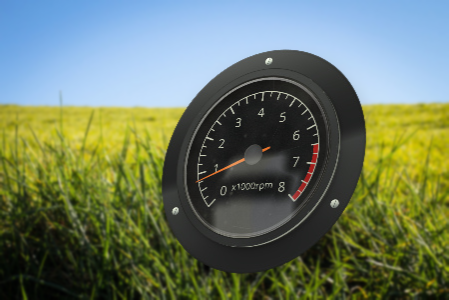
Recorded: 750; rpm
